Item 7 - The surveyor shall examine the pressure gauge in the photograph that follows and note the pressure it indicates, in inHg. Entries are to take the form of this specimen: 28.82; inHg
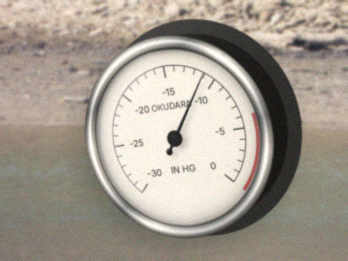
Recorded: -11; inHg
